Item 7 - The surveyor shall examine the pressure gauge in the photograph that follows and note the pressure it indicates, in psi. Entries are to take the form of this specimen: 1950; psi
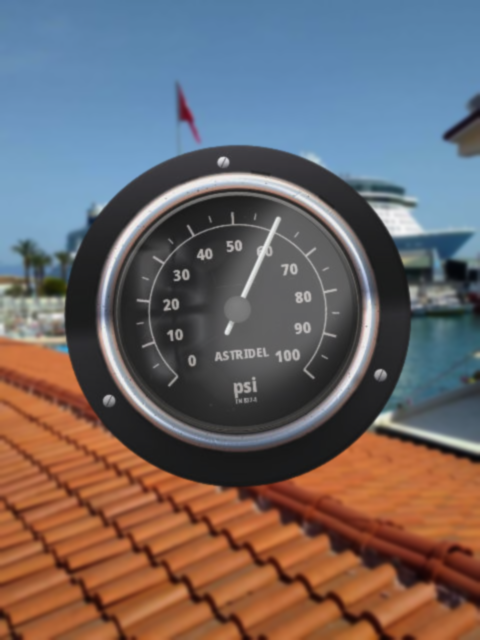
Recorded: 60; psi
